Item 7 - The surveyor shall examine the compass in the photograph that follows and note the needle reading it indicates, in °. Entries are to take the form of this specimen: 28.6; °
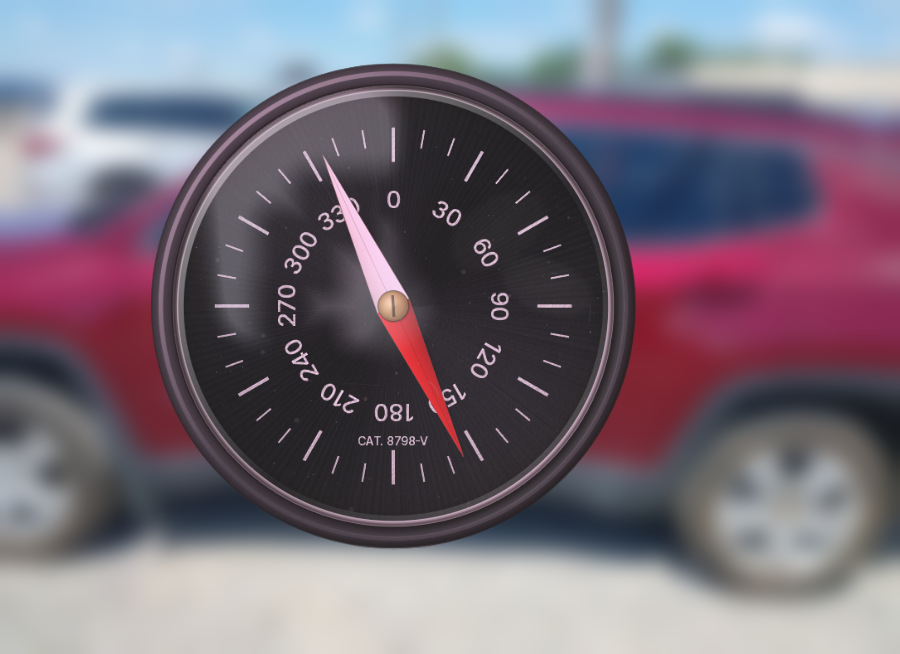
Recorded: 155; °
